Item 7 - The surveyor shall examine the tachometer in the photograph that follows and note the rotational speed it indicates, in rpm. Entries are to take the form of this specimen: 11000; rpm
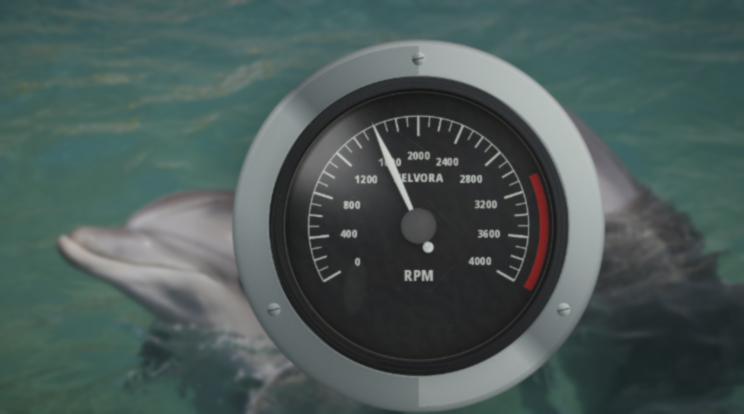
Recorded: 1600; rpm
